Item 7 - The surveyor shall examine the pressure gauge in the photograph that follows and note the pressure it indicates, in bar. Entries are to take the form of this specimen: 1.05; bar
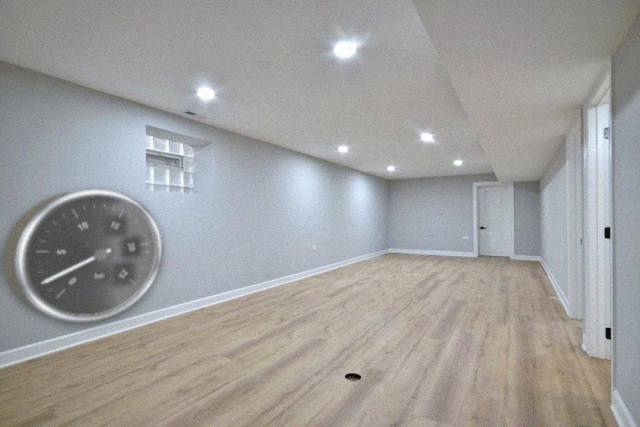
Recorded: 2; bar
